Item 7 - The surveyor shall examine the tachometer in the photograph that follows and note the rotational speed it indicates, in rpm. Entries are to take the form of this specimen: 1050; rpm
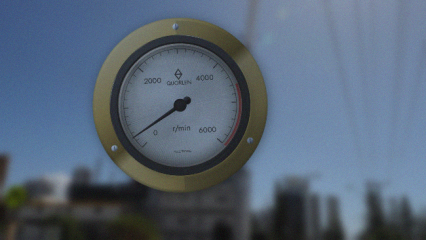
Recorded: 300; rpm
